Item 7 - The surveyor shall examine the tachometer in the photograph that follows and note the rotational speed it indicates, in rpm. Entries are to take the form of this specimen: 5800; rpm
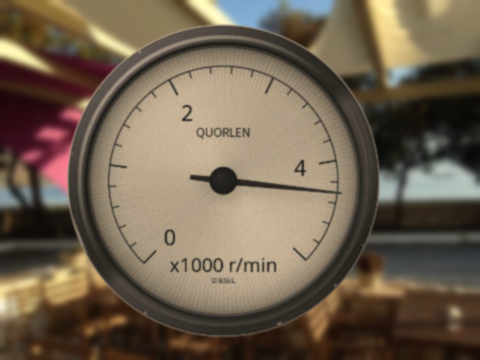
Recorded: 4300; rpm
